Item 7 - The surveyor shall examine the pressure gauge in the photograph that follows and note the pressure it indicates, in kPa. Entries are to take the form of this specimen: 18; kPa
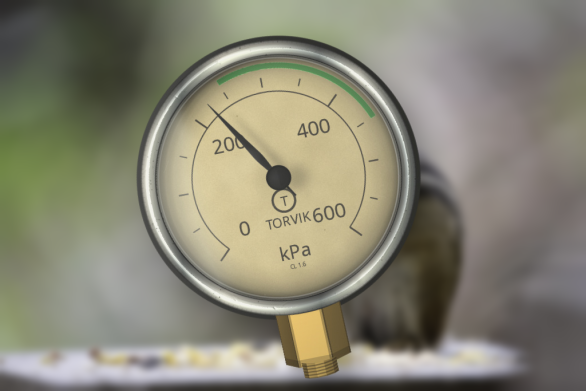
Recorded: 225; kPa
